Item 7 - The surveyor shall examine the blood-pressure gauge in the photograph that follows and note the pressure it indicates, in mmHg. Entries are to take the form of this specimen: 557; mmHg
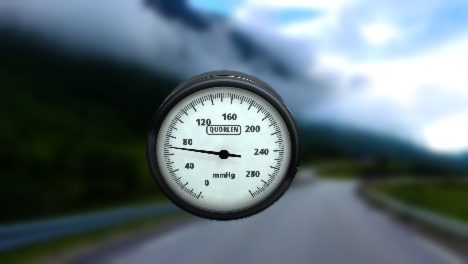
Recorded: 70; mmHg
